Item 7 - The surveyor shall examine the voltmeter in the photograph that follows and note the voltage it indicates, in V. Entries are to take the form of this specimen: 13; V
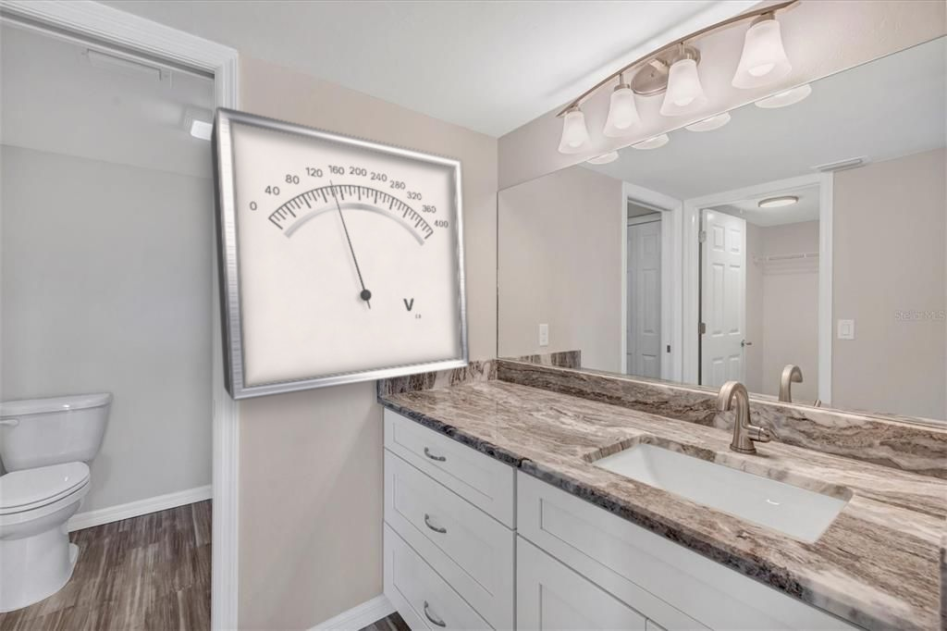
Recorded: 140; V
